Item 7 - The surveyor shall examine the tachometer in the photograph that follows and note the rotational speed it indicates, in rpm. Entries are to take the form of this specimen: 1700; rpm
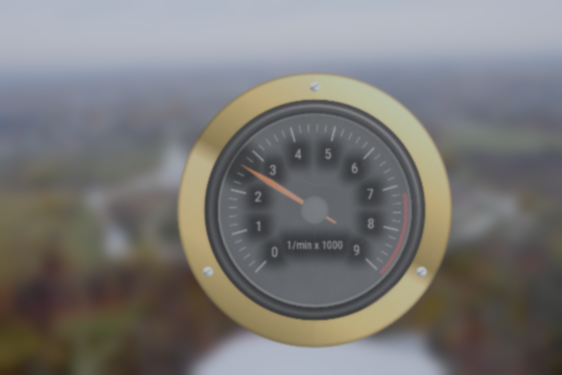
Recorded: 2600; rpm
